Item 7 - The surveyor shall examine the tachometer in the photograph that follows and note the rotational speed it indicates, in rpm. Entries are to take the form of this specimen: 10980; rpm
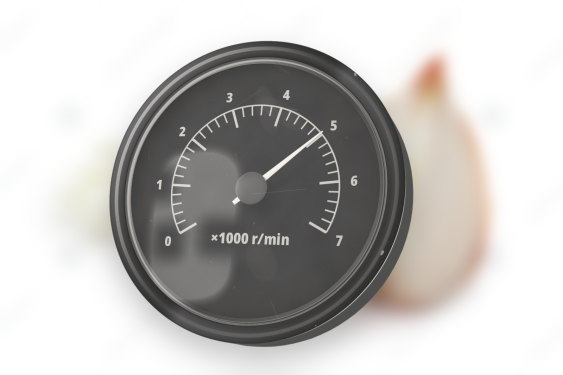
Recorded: 5000; rpm
